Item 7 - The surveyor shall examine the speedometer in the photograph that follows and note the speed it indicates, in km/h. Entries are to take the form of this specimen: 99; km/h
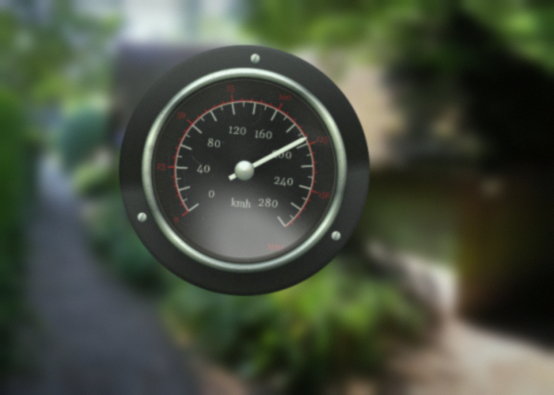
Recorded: 195; km/h
